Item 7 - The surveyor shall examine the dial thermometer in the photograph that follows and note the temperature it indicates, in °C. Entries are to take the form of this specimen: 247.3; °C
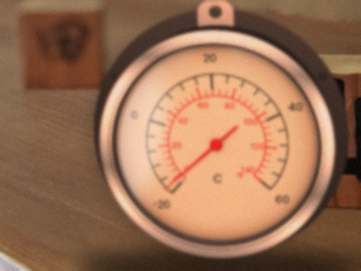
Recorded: -18; °C
